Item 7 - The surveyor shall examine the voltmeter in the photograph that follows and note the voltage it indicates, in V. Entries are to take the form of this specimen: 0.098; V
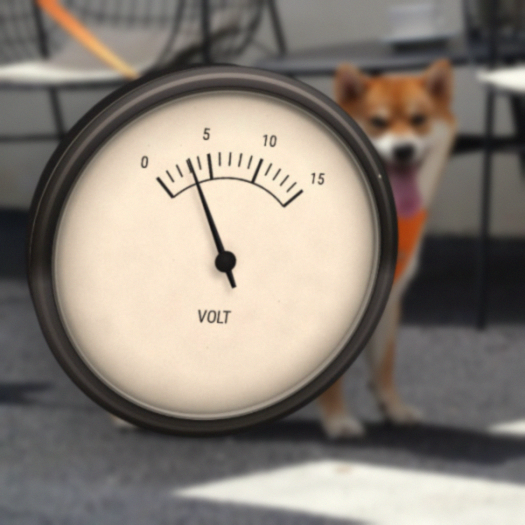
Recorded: 3; V
